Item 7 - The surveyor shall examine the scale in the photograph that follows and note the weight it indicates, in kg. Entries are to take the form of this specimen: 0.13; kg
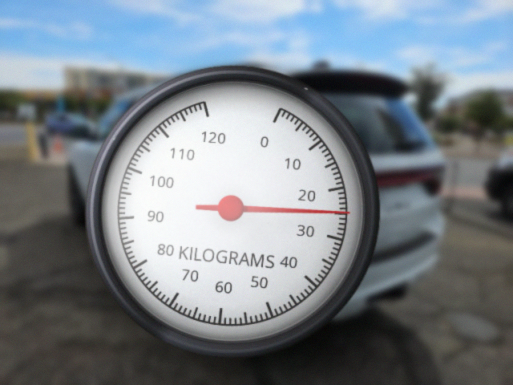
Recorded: 25; kg
